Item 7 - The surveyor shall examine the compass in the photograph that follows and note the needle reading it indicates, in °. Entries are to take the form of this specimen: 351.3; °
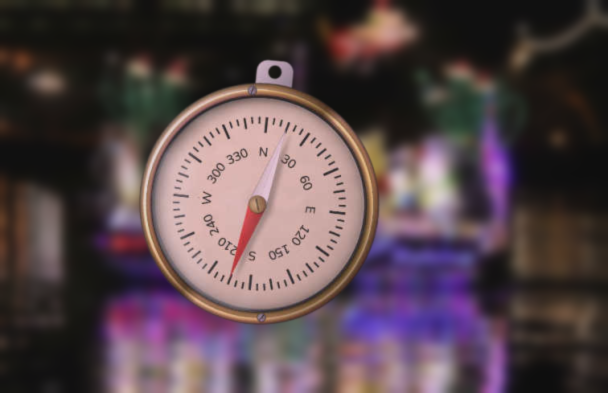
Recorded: 195; °
